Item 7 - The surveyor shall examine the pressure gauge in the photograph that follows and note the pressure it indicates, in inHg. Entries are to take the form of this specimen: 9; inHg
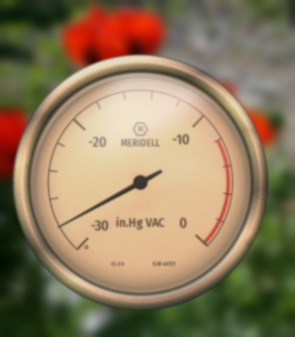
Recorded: -28; inHg
